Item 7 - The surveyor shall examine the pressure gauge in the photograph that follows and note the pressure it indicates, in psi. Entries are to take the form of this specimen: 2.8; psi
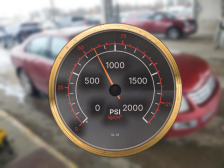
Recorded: 800; psi
